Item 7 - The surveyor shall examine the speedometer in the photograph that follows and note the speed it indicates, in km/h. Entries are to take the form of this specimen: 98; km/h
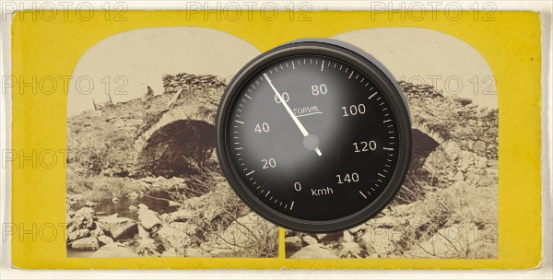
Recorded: 60; km/h
